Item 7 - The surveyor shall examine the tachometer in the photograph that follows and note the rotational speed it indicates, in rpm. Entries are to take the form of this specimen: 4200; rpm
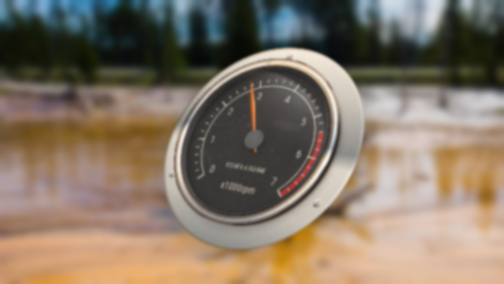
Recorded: 2800; rpm
